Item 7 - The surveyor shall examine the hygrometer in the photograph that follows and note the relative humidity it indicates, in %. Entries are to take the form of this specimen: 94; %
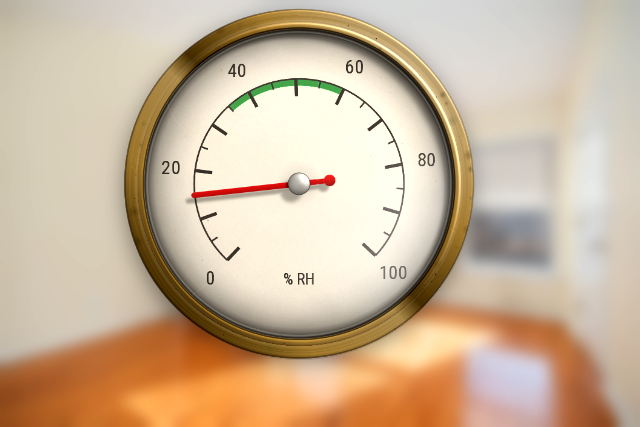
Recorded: 15; %
